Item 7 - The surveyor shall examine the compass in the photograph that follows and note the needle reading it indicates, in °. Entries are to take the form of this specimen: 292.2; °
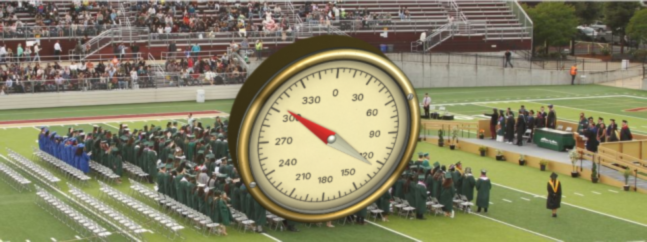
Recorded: 305; °
